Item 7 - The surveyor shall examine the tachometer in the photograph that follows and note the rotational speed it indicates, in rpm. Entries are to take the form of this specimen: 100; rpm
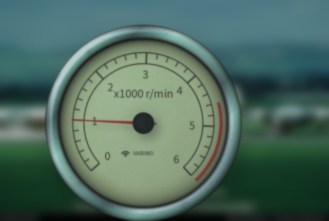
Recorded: 1000; rpm
